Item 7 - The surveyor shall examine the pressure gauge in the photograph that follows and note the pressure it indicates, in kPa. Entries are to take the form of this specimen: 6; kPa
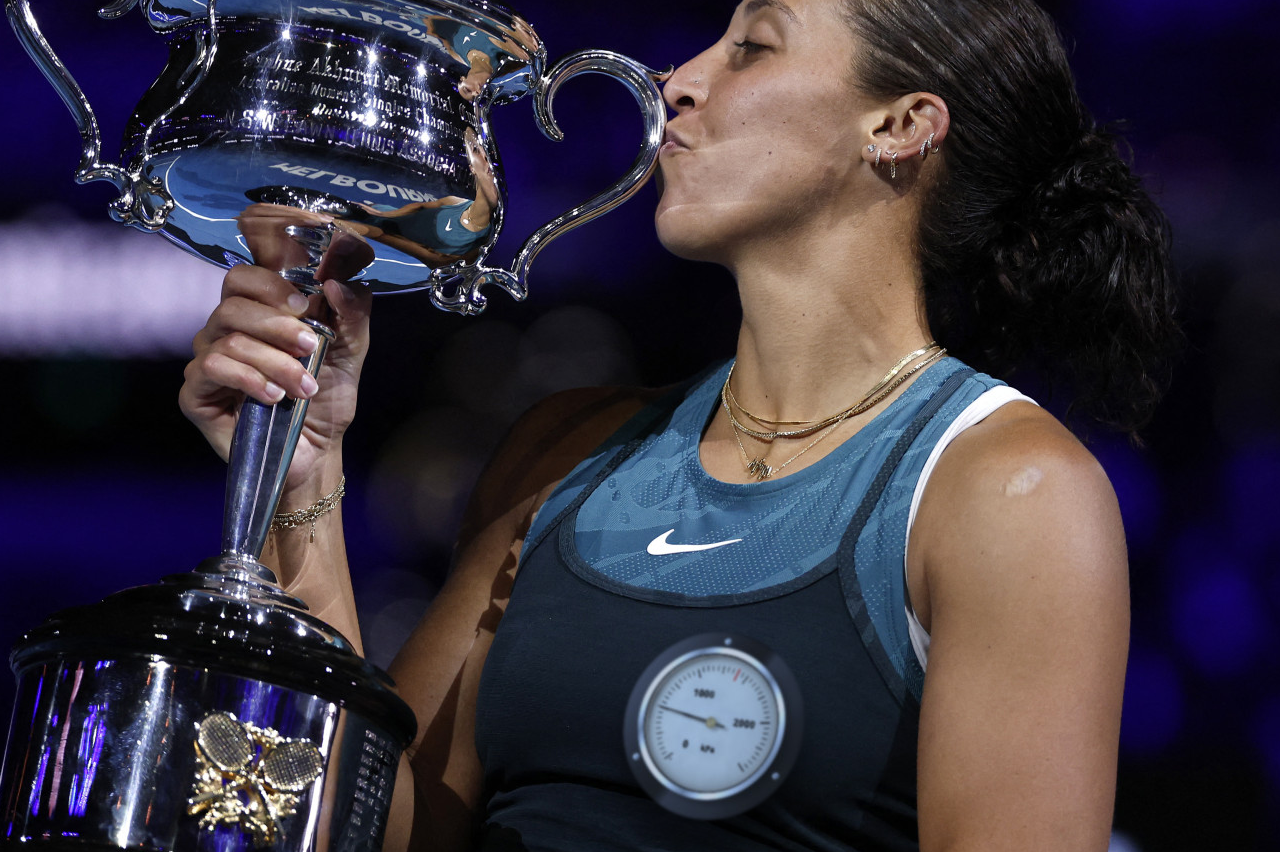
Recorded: 500; kPa
